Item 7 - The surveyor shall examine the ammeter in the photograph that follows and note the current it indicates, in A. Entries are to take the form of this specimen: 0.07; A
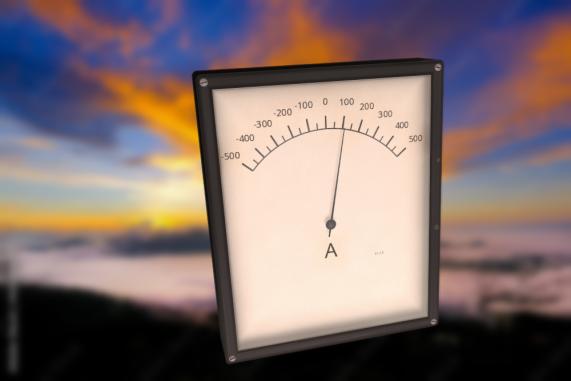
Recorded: 100; A
